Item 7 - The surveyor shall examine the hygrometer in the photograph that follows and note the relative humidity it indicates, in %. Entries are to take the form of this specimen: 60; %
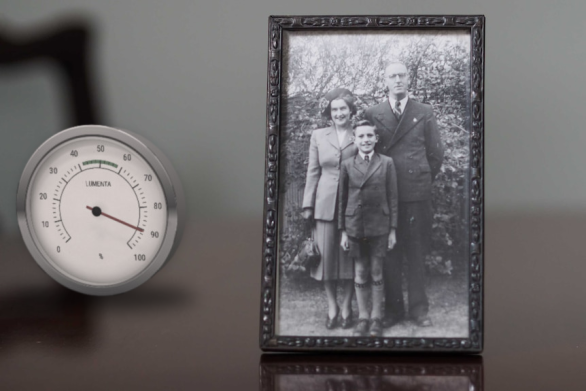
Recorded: 90; %
